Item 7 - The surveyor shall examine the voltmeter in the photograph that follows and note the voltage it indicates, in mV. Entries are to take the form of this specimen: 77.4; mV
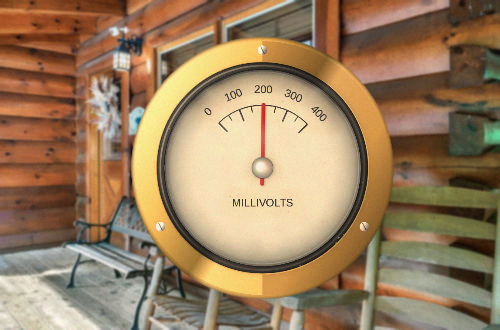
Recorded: 200; mV
